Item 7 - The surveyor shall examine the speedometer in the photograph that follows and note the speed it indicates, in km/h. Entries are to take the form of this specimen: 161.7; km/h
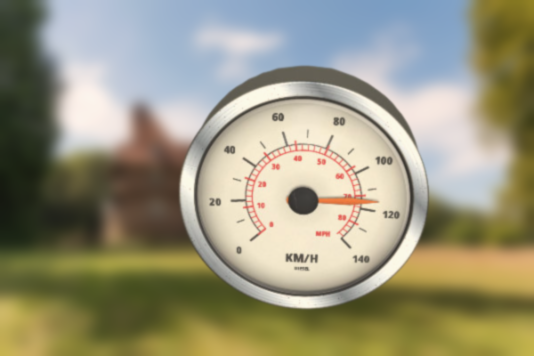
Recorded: 115; km/h
